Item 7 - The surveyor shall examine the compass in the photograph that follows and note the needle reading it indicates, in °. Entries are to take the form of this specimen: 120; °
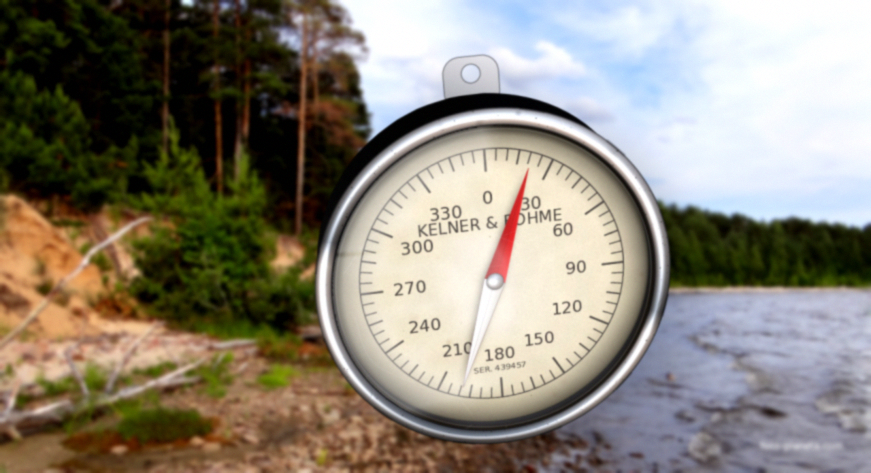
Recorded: 20; °
